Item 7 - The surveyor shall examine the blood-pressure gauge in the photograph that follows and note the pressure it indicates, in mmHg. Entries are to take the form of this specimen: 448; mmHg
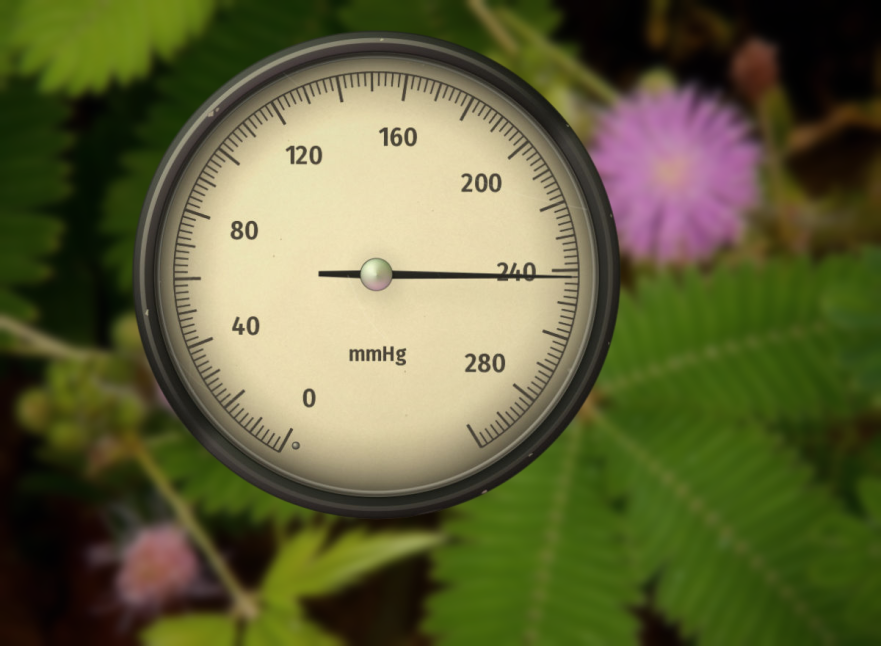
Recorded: 242; mmHg
